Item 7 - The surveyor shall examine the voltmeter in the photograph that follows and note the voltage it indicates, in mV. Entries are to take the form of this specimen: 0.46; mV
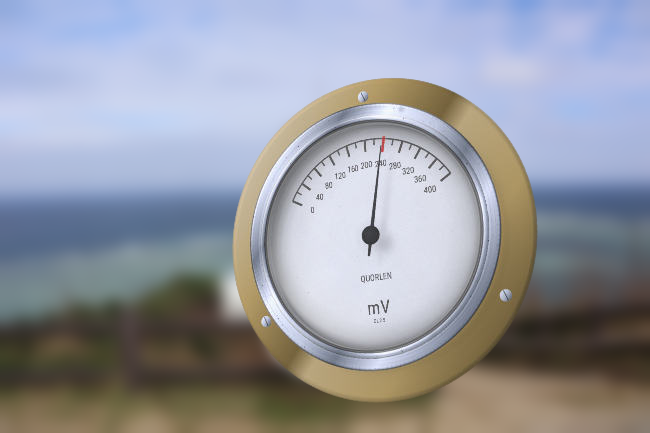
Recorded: 240; mV
